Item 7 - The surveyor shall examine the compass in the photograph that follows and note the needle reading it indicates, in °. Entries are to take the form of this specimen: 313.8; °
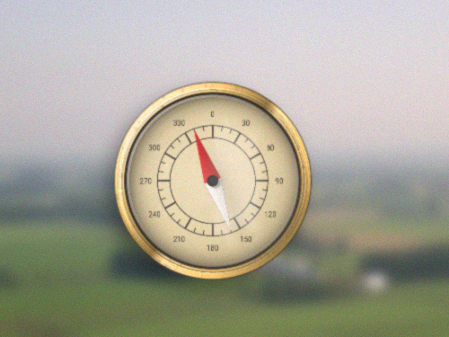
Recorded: 340; °
